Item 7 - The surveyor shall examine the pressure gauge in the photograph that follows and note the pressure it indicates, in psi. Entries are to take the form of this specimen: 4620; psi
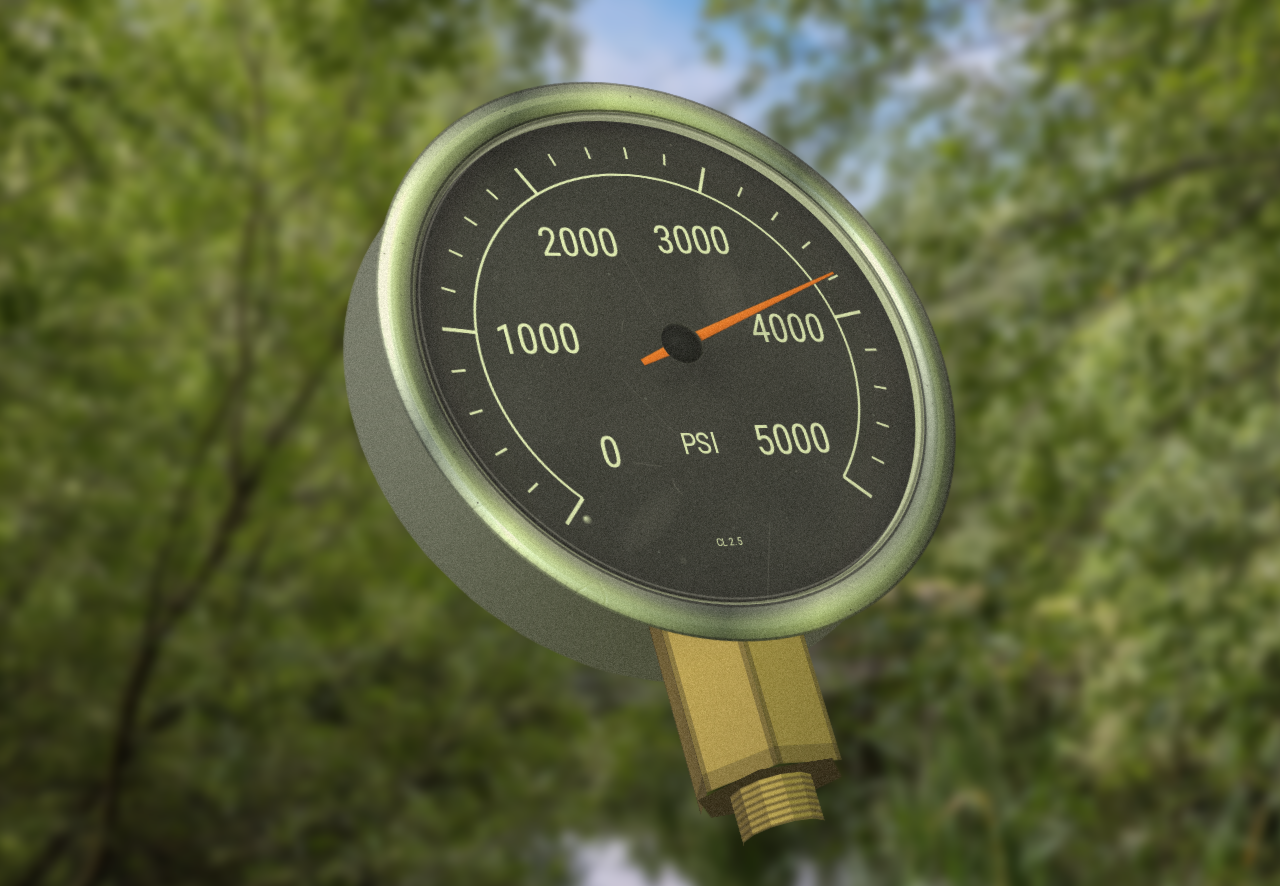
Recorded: 3800; psi
